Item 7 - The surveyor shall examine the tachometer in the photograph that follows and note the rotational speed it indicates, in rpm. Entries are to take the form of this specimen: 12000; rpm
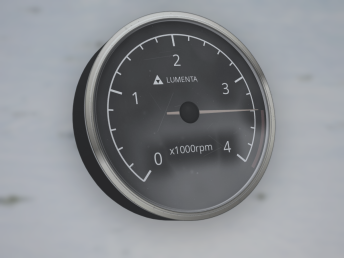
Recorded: 3400; rpm
